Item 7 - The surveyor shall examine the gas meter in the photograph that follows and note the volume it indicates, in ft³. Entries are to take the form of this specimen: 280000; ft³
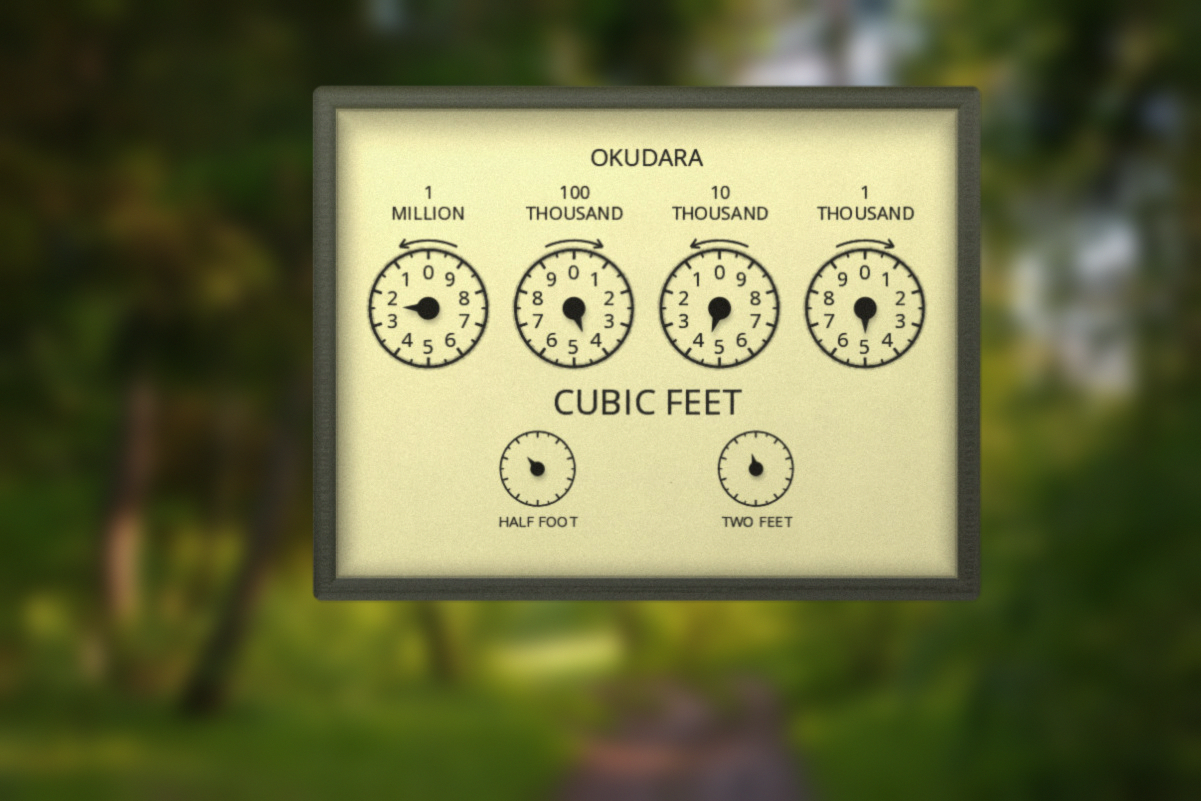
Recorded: 244500; ft³
